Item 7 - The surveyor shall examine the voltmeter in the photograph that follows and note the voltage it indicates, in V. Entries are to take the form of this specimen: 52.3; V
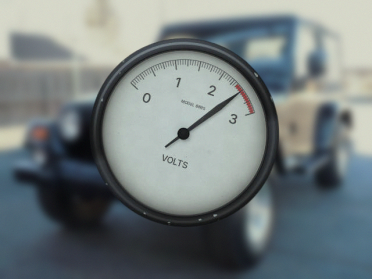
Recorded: 2.5; V
